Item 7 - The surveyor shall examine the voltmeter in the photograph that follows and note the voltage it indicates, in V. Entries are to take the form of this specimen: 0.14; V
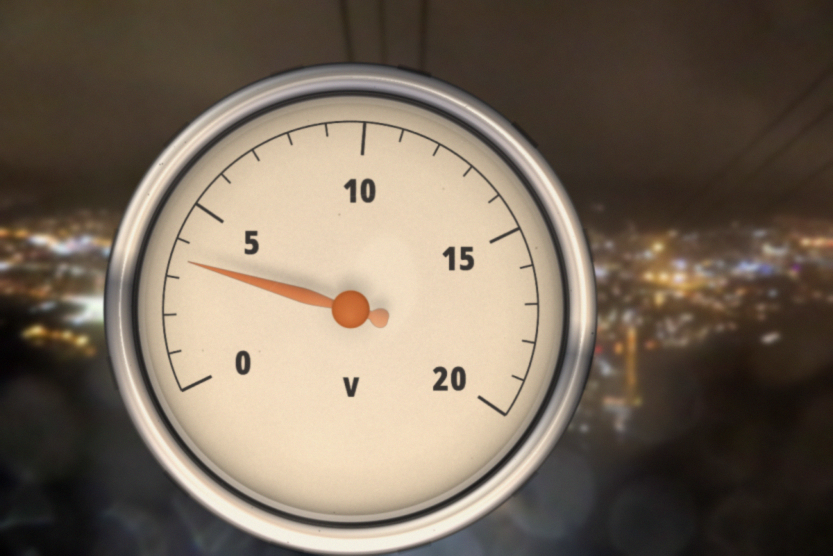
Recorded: 3.5; V
